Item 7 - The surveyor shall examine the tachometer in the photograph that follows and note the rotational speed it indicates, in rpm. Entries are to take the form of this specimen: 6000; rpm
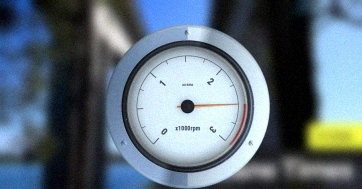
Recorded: 2500; rpm
